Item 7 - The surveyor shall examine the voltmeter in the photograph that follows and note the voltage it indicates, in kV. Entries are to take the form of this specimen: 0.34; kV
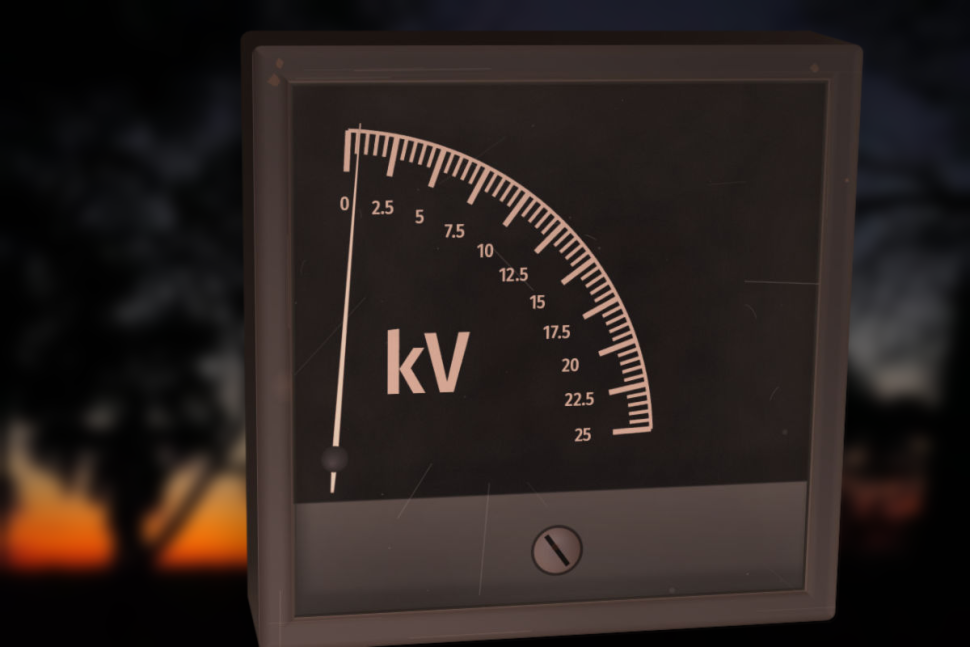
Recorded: 0.5; kV
